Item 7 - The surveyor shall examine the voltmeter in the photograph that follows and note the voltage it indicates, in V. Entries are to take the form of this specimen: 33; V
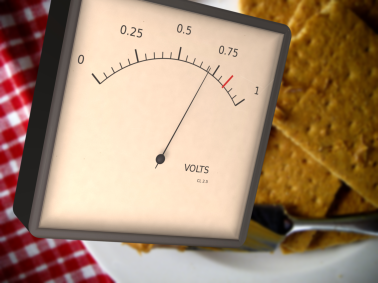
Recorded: 0.7; V
